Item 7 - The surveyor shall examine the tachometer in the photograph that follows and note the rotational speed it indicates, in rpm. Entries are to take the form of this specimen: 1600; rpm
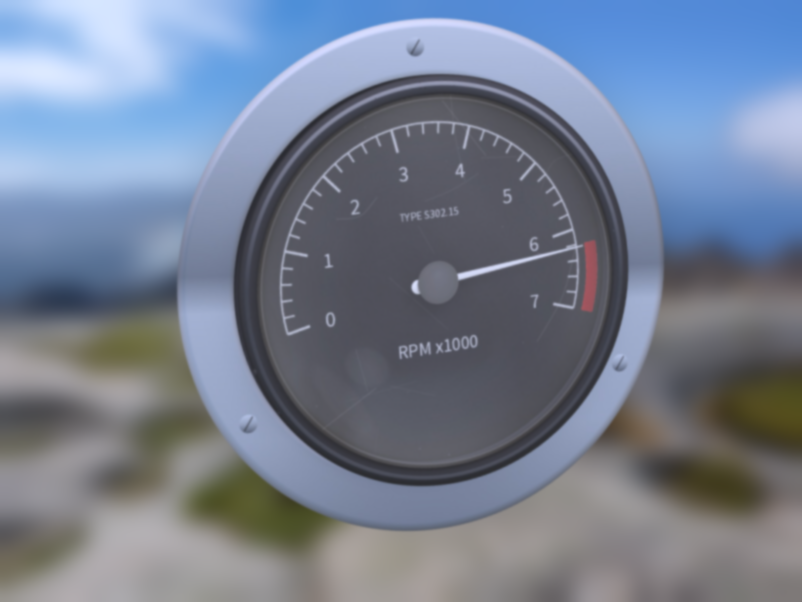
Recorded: 6200; rpm
